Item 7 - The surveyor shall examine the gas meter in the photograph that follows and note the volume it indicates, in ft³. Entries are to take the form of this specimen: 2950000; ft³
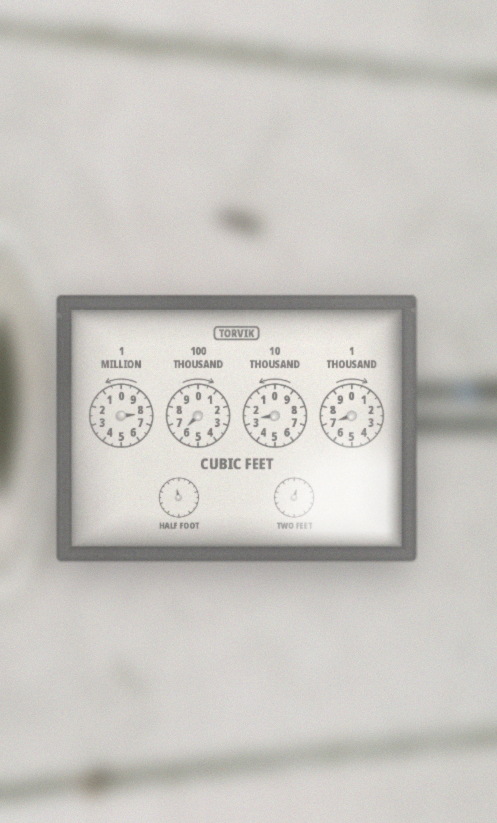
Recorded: 762700; ft³
